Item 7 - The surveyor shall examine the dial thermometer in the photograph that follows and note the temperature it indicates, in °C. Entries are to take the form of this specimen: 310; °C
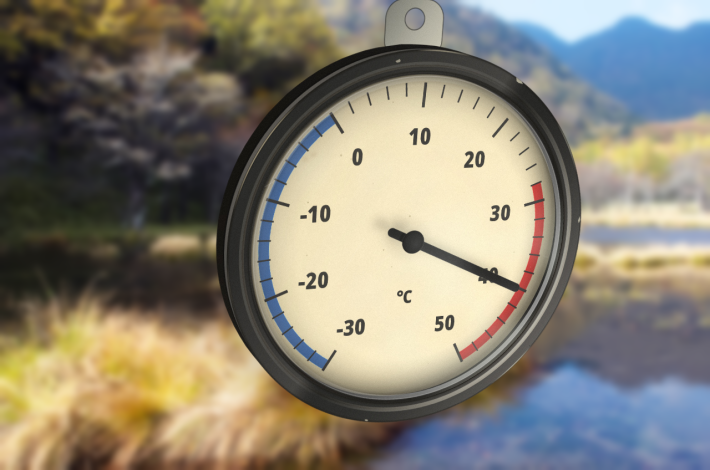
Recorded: 40; °C
